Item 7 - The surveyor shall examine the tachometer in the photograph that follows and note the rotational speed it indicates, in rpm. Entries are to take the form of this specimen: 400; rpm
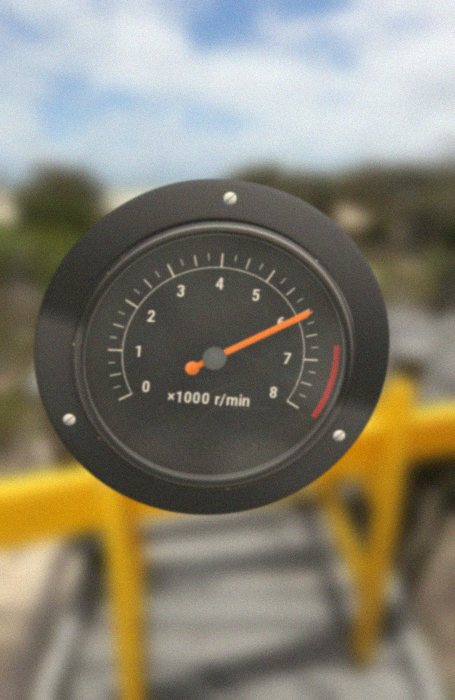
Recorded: 6000; rpm
